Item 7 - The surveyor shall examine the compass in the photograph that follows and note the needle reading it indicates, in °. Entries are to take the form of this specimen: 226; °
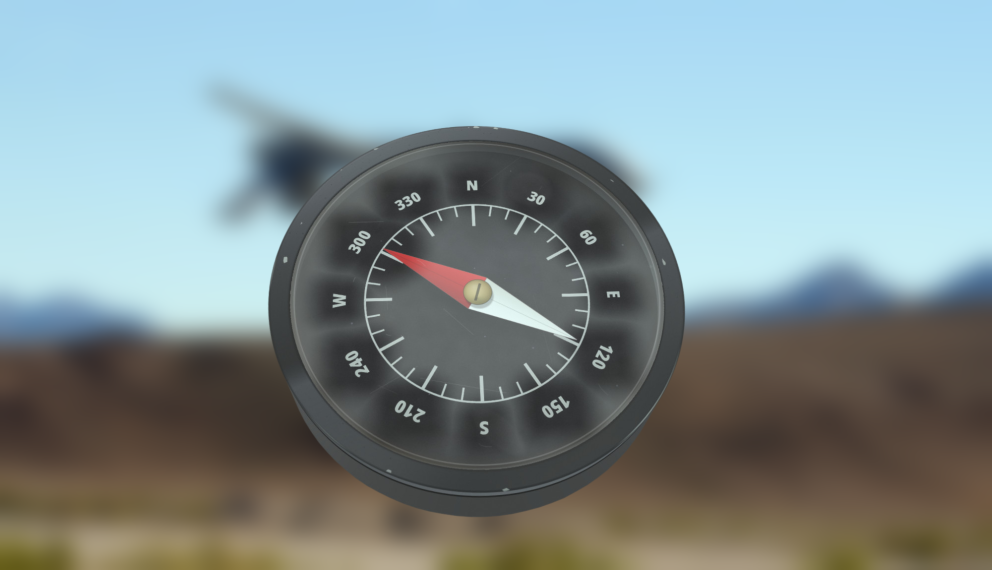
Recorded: 300; °
